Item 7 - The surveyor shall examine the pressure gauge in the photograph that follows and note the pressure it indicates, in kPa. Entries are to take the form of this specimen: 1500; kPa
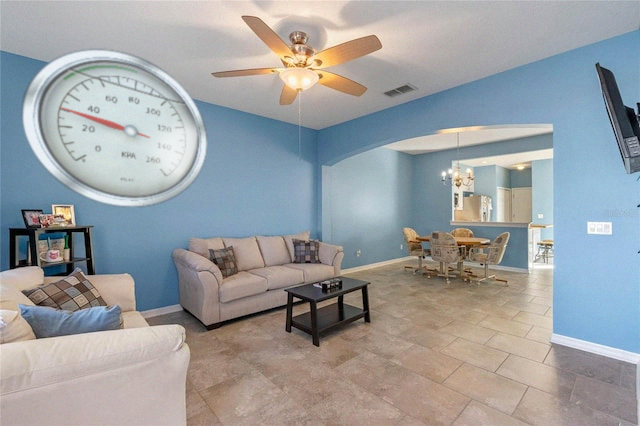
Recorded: 30; kPa
